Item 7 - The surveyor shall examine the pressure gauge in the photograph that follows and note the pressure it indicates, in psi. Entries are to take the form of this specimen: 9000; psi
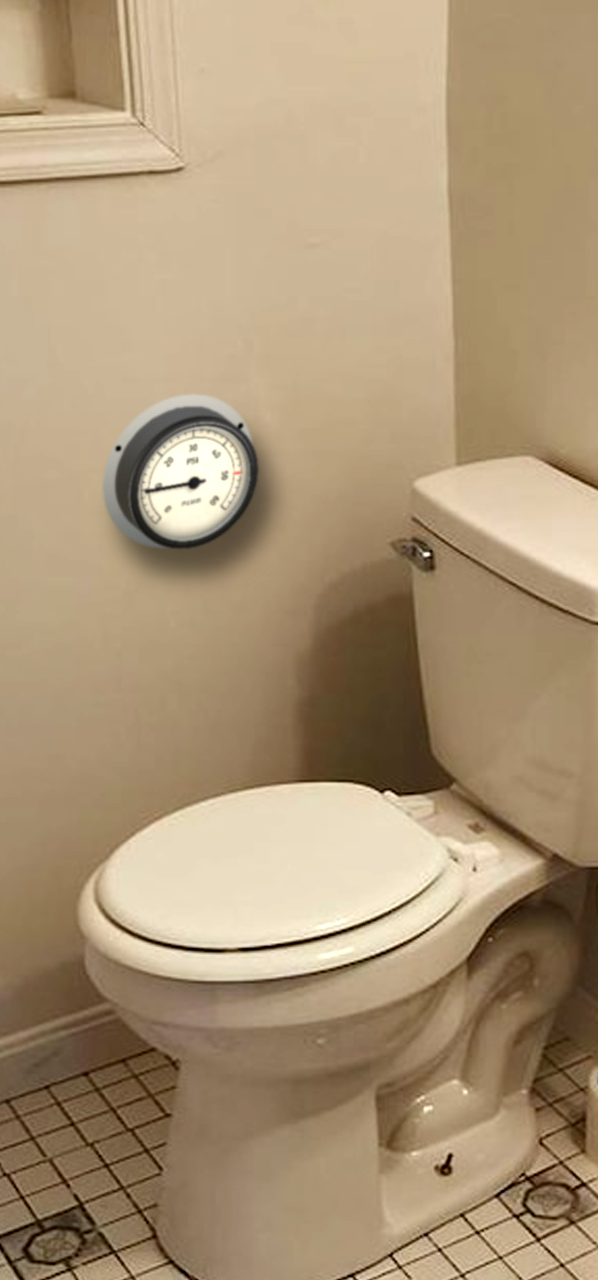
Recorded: 10; psi
